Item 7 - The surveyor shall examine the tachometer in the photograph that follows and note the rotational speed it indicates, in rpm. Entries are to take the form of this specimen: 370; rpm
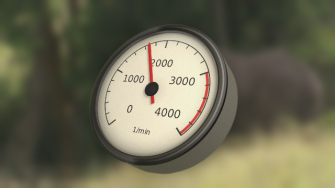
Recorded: 1700; rpm
